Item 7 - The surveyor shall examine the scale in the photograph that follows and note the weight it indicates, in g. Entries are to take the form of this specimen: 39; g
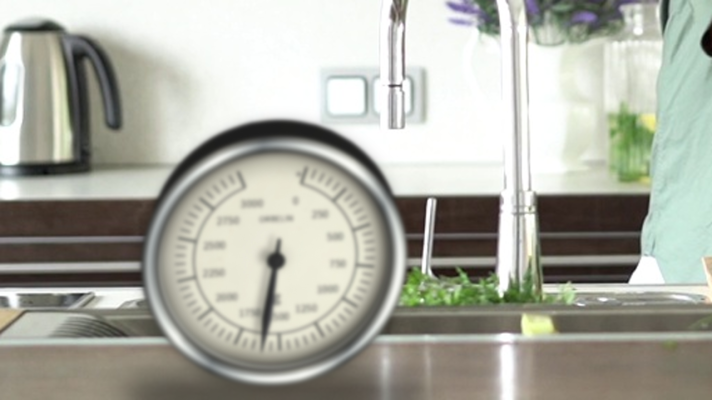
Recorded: 1600; g
